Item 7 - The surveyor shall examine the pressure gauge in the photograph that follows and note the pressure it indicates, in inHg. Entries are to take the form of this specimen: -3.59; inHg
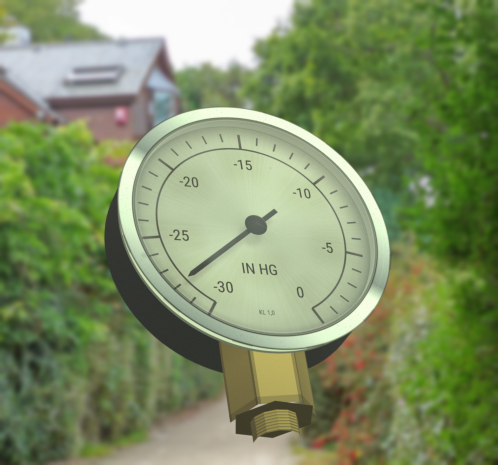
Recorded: -28; inHg
